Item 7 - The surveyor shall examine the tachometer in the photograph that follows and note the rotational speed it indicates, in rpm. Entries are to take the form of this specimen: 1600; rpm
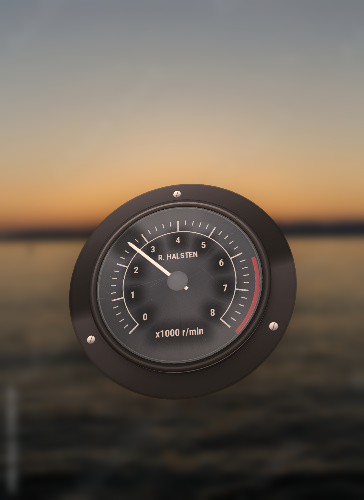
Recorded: 2600; rpm
